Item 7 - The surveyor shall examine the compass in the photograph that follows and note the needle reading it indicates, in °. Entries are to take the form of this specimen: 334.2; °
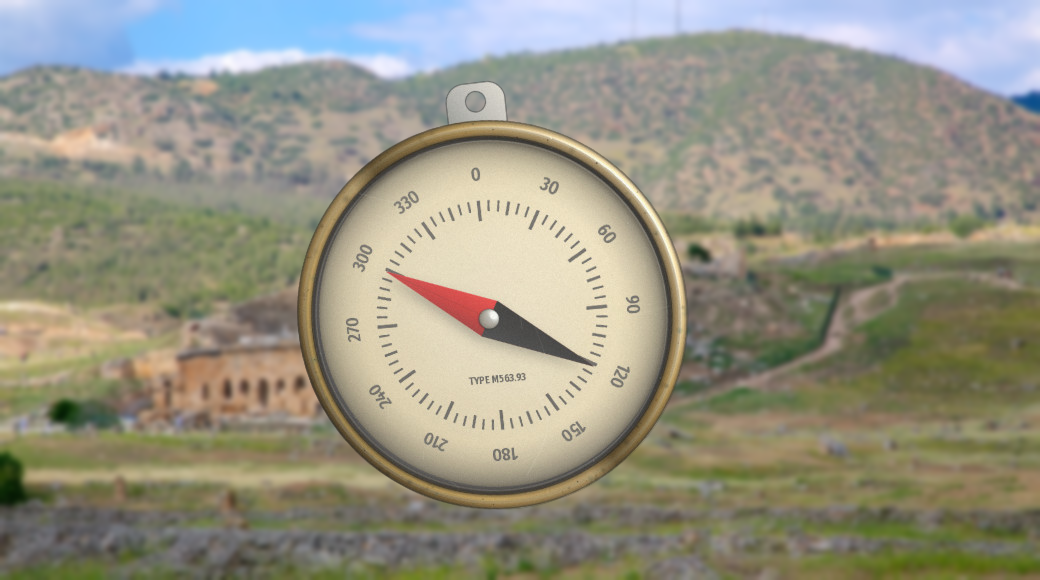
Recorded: 300; °
